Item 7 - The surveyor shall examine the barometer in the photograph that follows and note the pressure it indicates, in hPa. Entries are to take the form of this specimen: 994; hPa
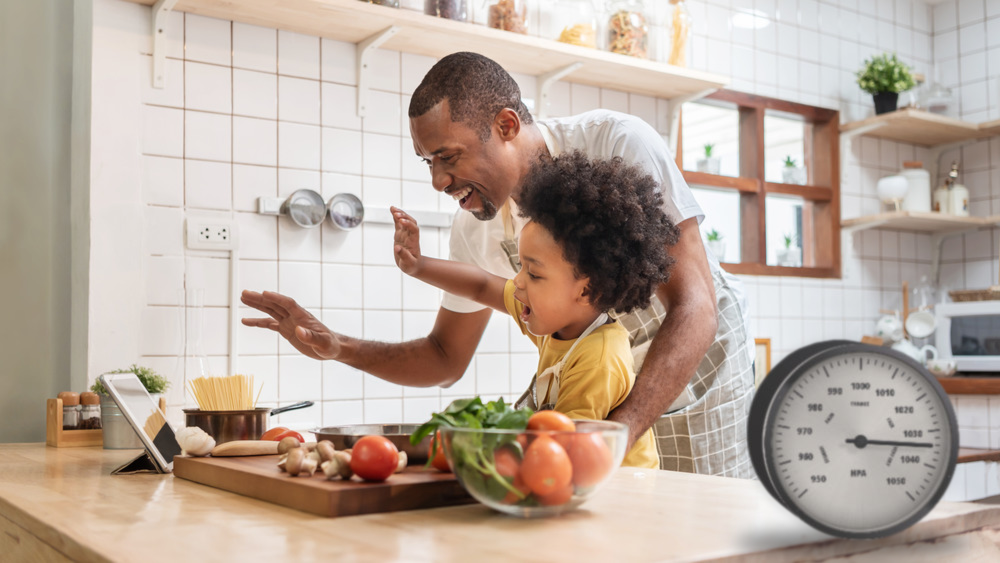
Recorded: 1034; hPa
